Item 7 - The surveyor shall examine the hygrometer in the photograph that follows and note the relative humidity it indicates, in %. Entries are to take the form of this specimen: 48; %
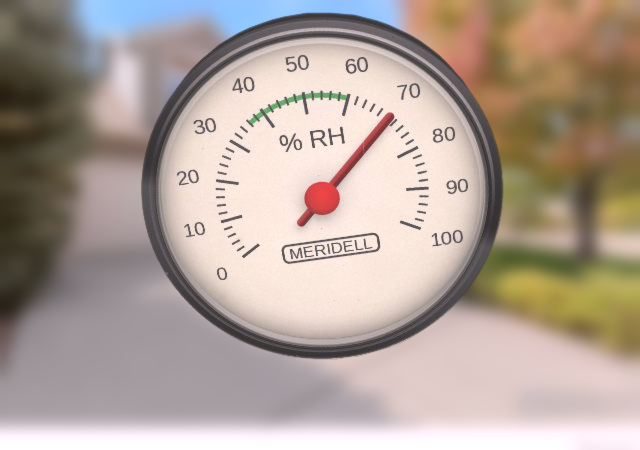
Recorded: 70; %
